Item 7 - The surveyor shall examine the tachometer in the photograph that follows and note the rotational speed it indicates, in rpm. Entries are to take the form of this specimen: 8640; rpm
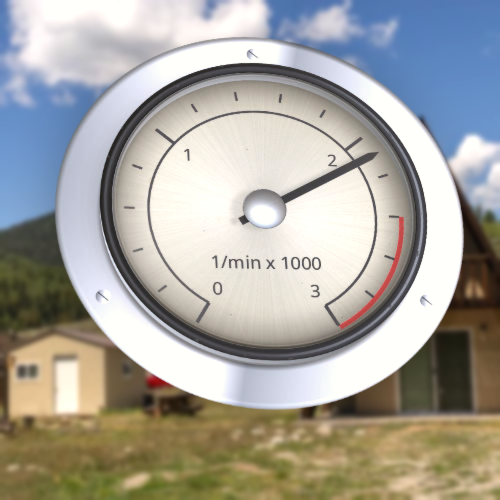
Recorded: 2100; rpm
